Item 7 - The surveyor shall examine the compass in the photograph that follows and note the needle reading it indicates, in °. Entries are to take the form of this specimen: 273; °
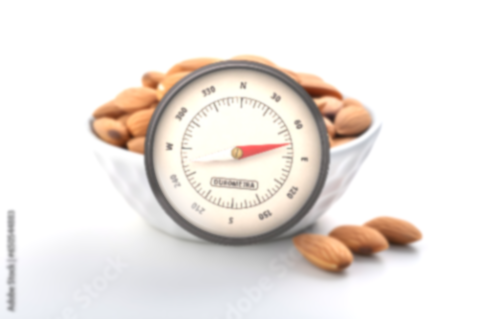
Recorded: 75; °
